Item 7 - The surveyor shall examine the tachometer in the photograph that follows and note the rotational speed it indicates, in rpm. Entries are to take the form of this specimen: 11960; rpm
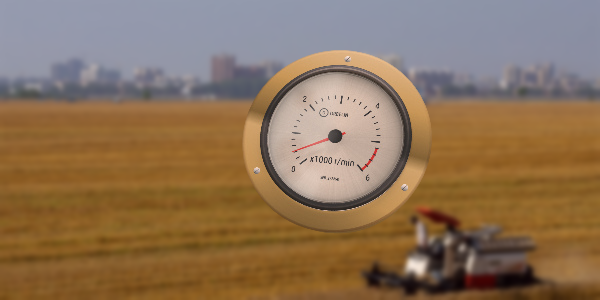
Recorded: 400; rpm
